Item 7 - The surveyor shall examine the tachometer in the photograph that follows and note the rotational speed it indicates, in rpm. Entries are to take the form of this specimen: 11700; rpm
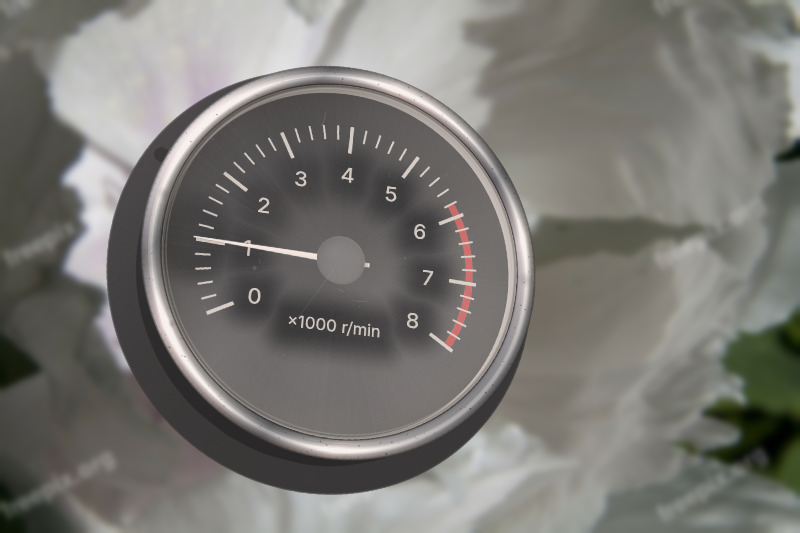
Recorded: 1000; rpm
